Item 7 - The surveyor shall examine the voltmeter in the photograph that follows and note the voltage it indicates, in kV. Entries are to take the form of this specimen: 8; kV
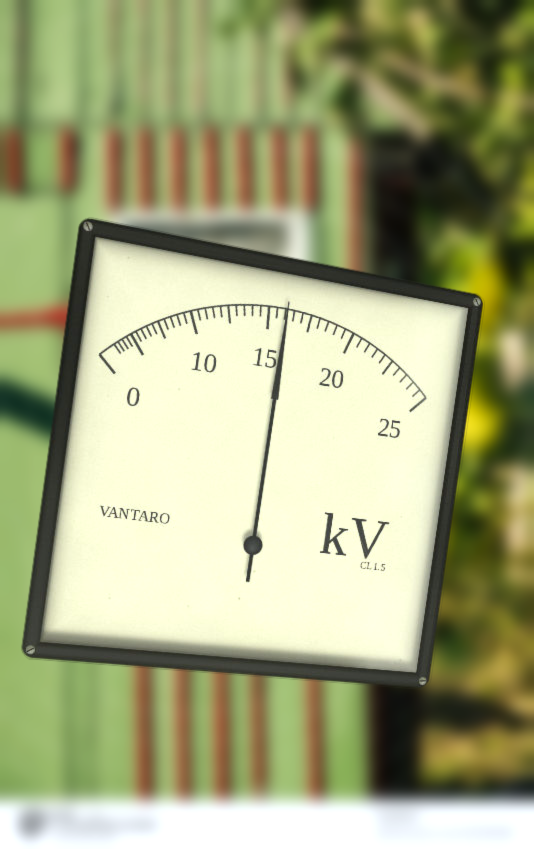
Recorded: 16; kV
